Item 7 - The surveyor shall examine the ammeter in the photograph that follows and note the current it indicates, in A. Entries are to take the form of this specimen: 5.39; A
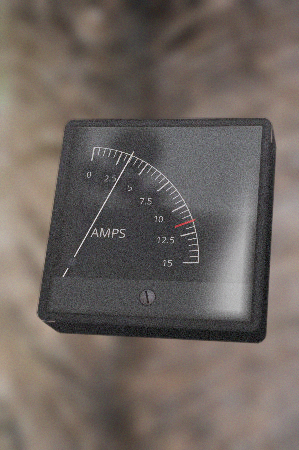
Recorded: 3.5; A
